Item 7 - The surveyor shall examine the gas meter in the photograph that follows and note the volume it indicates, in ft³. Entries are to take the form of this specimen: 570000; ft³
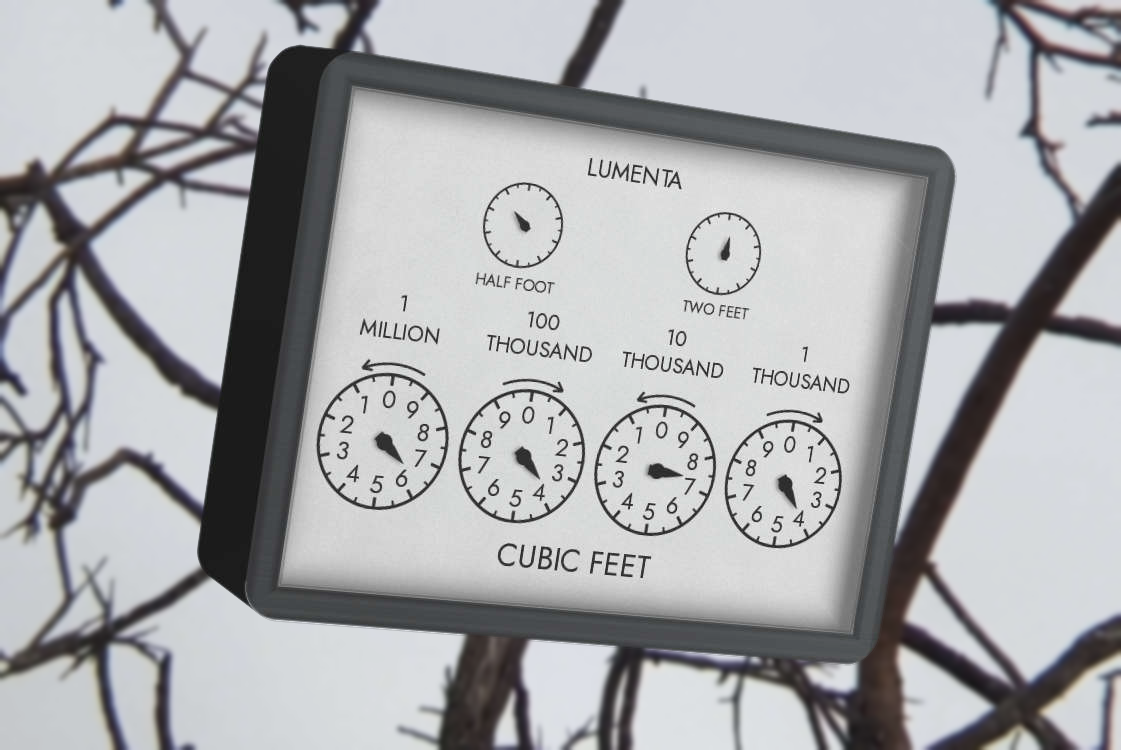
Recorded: 637400; ft³
